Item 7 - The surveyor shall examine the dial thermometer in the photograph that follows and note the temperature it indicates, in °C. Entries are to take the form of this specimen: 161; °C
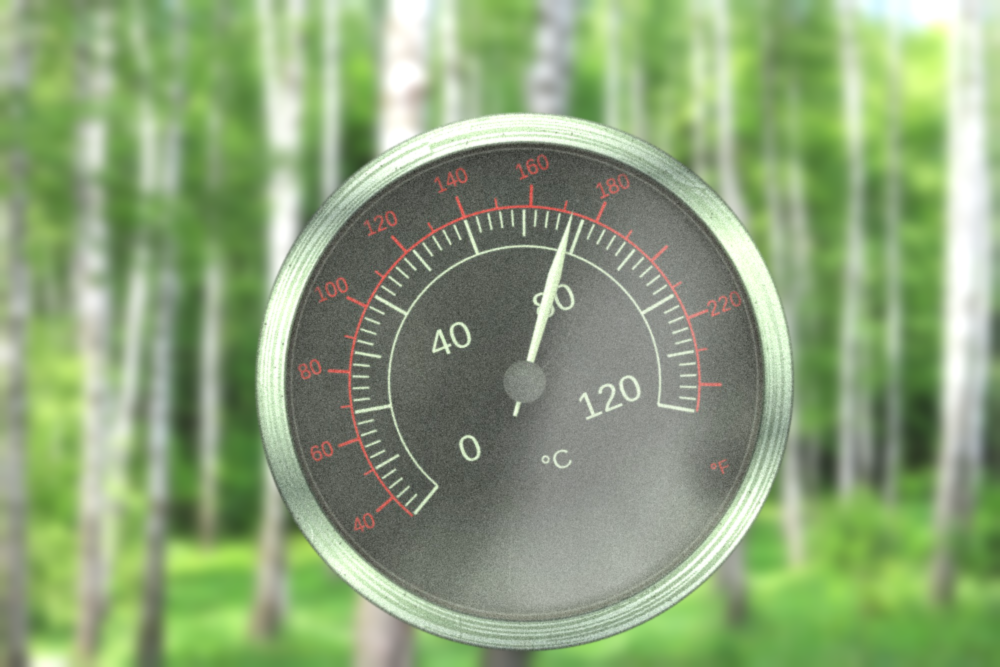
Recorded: 78; °C
